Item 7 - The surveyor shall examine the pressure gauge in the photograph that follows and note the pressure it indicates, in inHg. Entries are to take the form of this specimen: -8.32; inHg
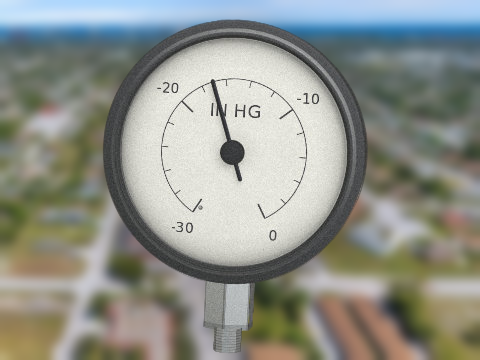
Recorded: -17; inHg
